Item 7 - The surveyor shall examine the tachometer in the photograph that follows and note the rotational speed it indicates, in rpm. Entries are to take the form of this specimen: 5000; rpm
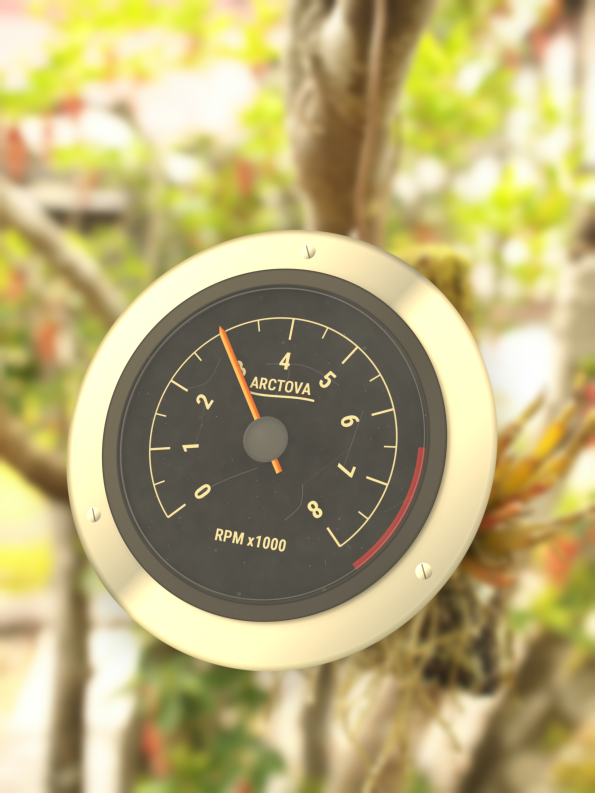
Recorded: 3000; rpm
